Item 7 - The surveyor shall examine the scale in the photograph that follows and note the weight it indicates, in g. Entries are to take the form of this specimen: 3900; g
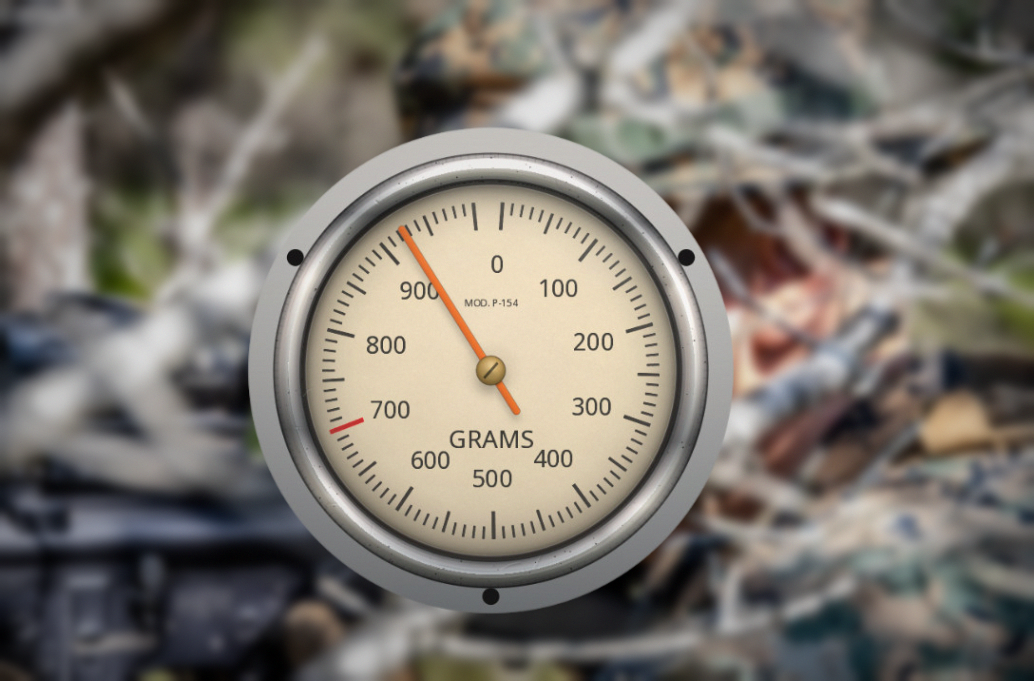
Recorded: 925; g
